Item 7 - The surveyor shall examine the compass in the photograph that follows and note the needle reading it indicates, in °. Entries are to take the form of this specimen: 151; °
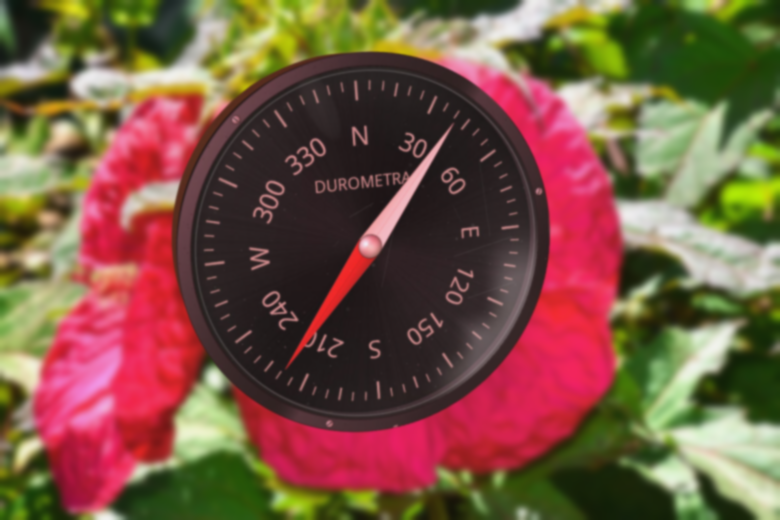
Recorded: 220; °
